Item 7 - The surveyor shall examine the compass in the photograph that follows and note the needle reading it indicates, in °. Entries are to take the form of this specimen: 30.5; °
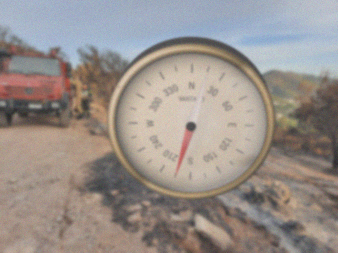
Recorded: 195; °
